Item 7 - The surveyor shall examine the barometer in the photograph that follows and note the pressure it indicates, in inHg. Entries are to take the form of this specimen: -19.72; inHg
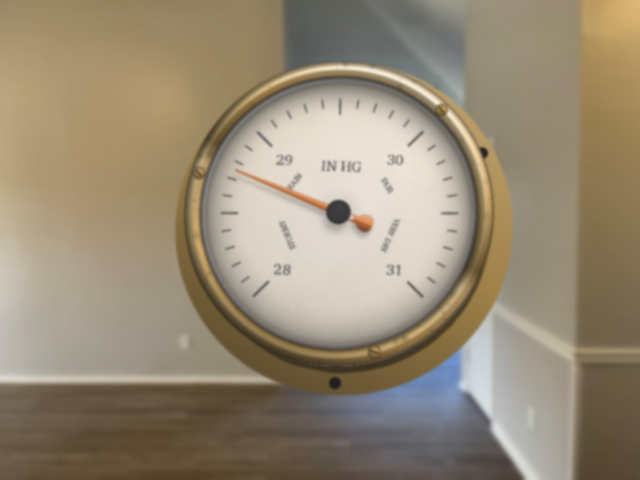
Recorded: 28.75; inHg
